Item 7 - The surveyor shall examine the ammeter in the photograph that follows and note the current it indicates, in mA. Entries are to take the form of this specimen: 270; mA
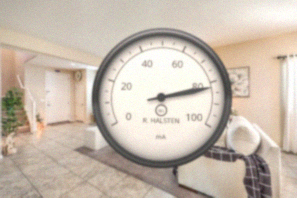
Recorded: 82.5; mA
